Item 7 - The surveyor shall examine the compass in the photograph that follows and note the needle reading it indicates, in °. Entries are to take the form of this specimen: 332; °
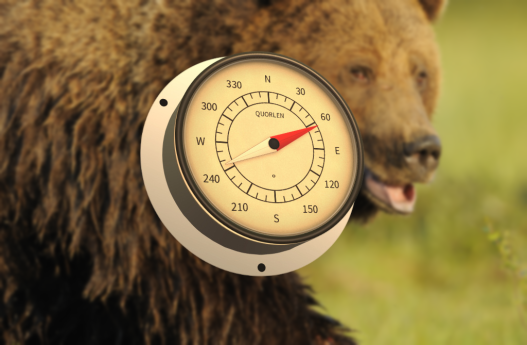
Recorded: 65; °
